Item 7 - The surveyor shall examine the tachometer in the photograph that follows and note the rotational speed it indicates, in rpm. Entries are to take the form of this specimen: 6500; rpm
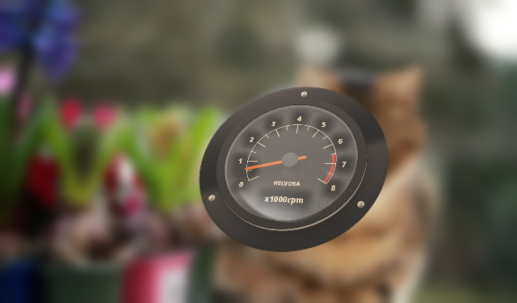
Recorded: 500; rpm
